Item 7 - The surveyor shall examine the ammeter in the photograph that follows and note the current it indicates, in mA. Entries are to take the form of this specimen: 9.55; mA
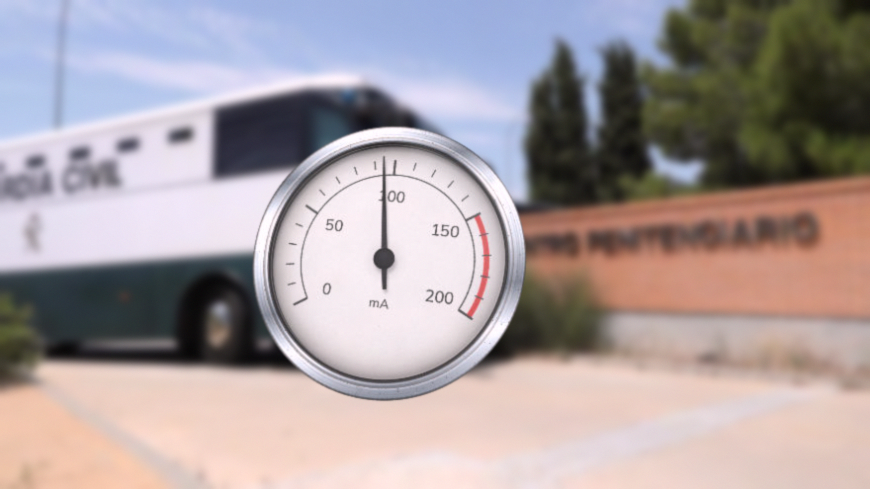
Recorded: 95; mA
